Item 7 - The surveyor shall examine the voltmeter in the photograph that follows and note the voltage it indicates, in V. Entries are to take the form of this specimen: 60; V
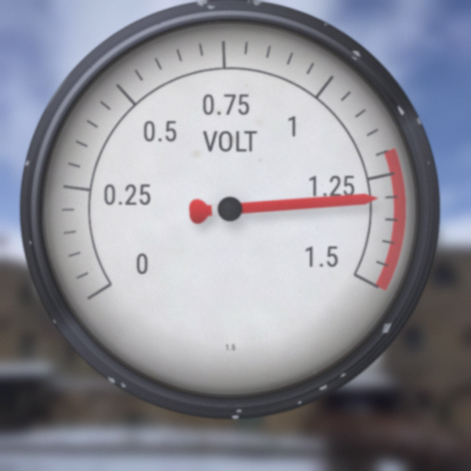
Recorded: 1.3; V
